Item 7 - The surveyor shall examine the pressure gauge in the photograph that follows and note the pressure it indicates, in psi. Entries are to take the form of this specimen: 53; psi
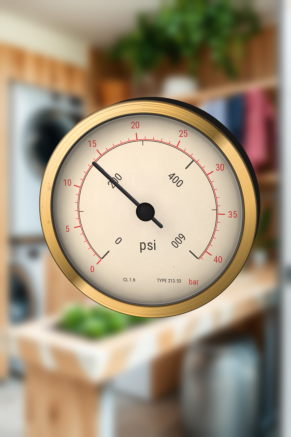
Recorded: 200; psi
